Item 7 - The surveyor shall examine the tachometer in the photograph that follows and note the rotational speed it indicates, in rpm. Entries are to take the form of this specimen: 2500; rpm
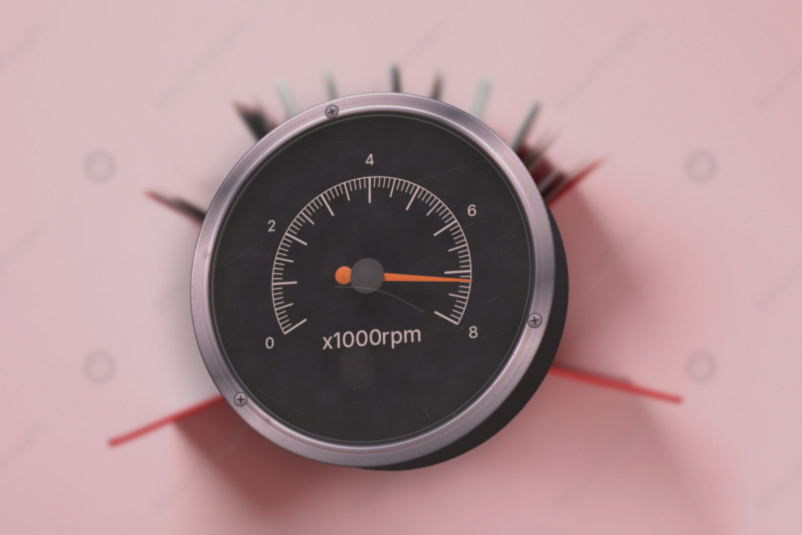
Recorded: 7200; rpm
